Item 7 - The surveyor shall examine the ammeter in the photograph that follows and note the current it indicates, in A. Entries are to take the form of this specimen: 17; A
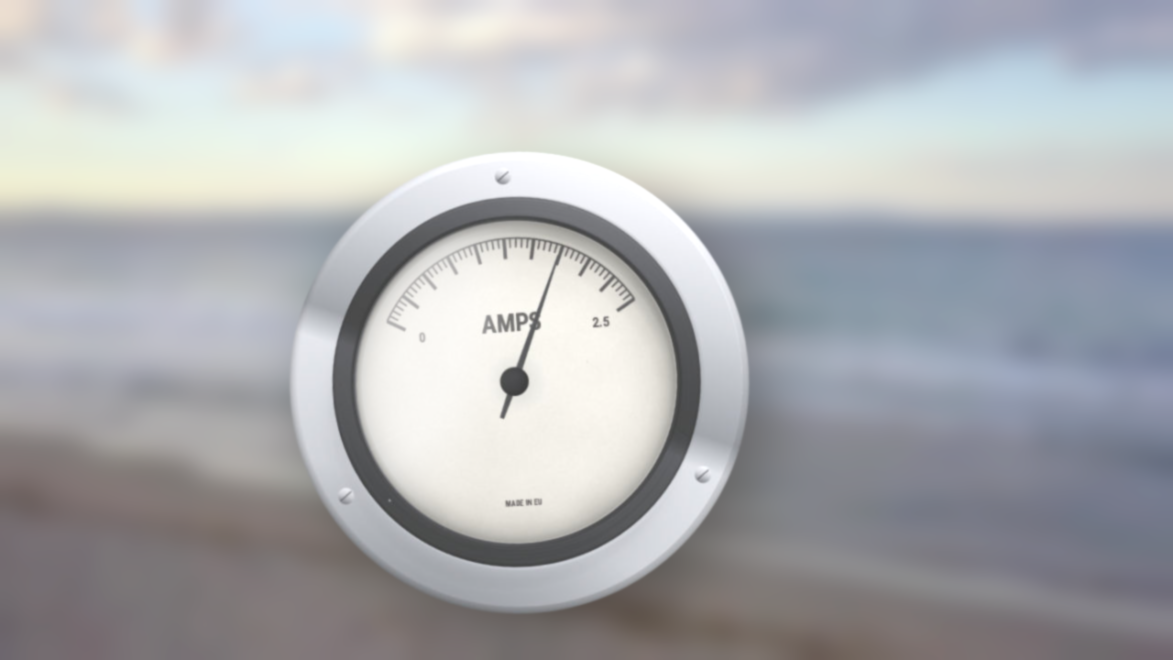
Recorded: 1.75; A
